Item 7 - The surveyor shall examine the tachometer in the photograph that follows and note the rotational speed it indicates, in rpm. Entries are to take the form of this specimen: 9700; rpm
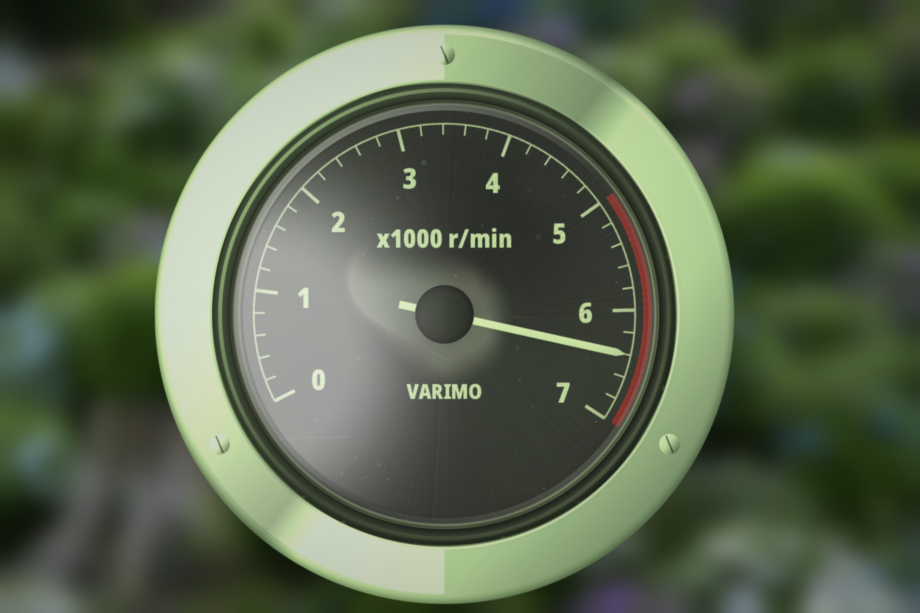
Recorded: 6400; rpm
